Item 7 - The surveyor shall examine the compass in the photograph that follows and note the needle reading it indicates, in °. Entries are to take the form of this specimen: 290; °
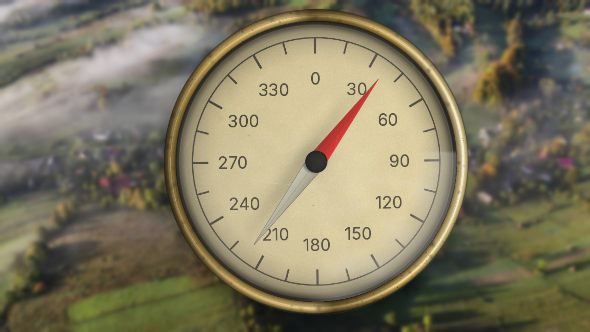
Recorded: 37.5; °
